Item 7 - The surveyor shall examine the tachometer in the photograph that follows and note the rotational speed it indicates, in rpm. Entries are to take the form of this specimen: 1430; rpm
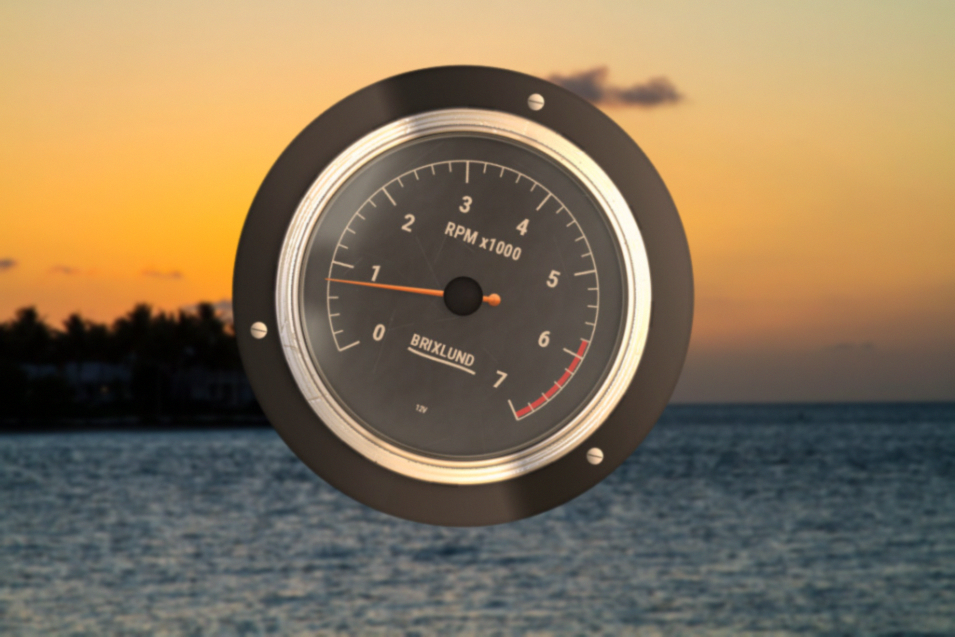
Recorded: 800; rpm
